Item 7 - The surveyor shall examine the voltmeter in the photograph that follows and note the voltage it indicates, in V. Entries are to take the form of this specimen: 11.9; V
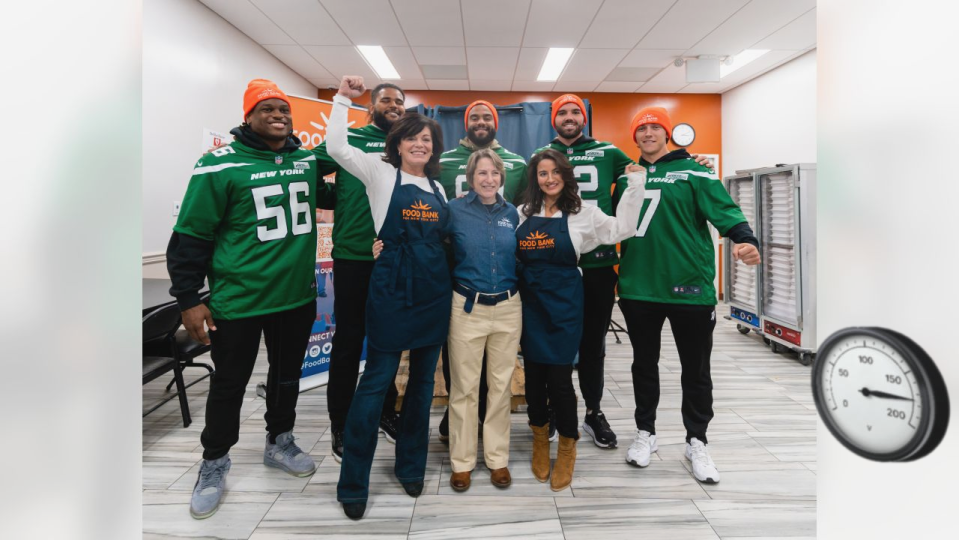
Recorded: 175; V
